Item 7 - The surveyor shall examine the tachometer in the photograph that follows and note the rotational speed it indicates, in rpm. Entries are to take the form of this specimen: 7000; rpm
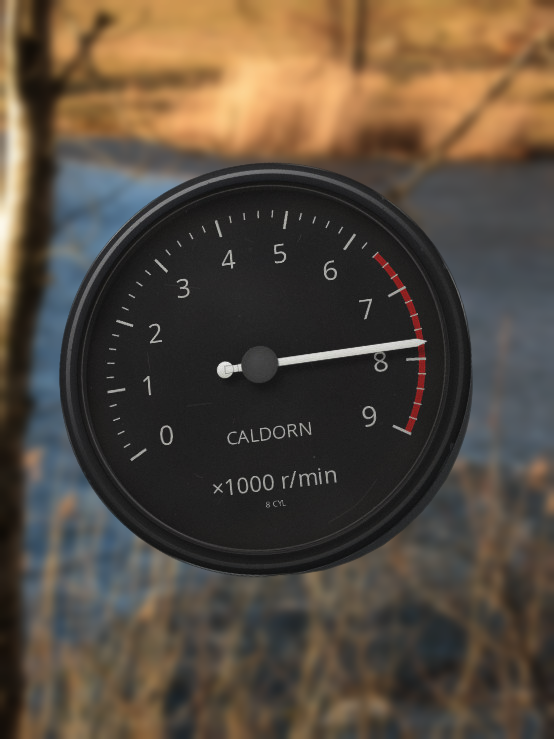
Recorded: 7800; rpm
